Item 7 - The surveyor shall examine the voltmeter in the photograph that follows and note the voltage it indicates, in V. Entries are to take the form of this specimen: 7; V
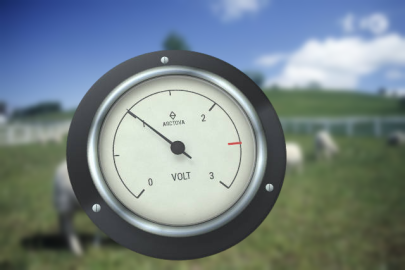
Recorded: 1; V
